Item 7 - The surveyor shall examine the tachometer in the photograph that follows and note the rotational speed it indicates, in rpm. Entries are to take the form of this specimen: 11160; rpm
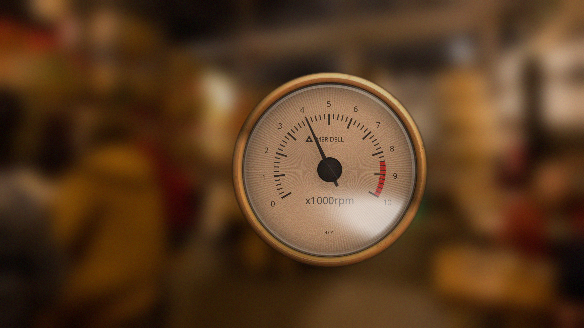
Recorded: 4000; rpm
